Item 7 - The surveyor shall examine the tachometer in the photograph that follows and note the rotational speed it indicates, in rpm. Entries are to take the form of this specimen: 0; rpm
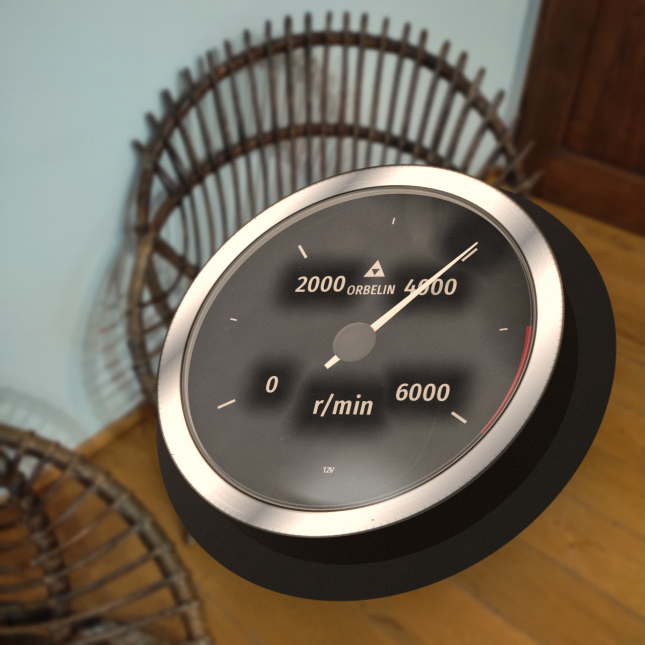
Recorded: 4000; rpm
